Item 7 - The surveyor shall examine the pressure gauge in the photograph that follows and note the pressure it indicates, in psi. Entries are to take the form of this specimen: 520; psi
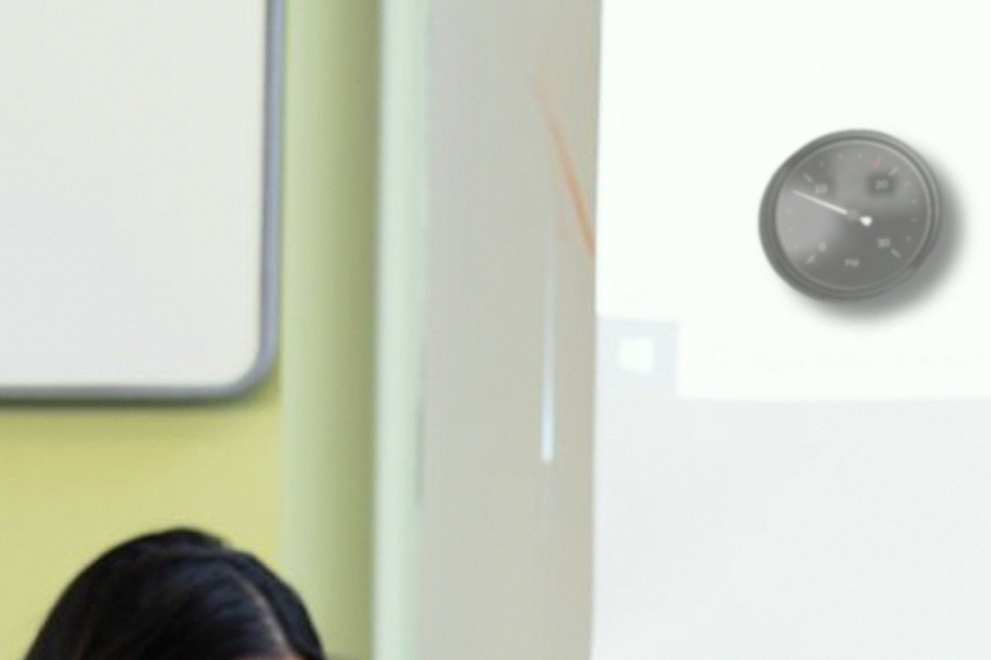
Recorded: 8; psi
